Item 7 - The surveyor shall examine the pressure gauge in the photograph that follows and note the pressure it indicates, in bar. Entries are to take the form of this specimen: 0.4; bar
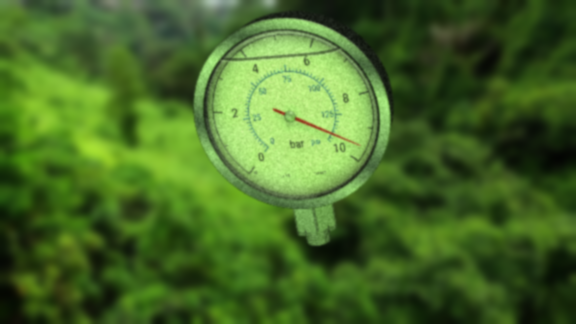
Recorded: 9.5; bar
